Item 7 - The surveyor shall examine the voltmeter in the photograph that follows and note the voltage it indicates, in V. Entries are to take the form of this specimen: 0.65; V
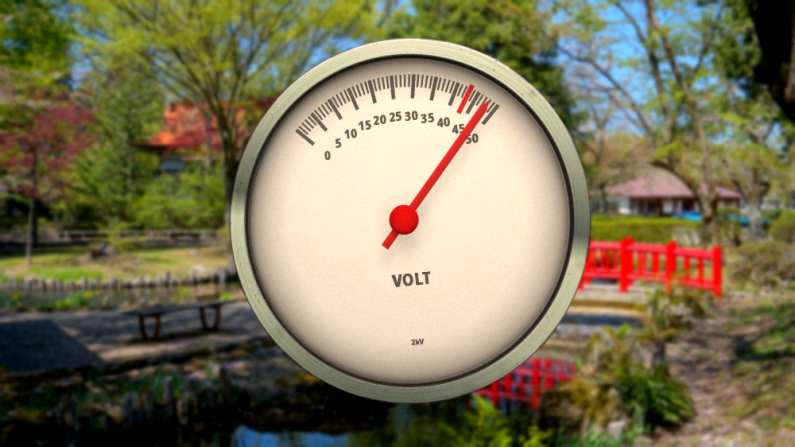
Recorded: 48; V
